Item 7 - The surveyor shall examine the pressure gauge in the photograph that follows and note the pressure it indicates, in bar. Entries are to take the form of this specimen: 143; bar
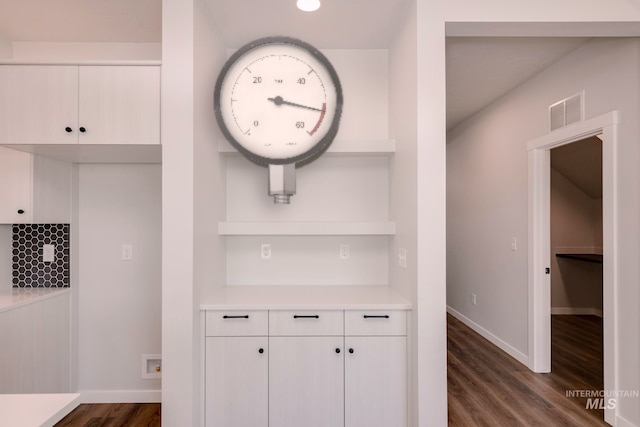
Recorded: 52.5; bar
